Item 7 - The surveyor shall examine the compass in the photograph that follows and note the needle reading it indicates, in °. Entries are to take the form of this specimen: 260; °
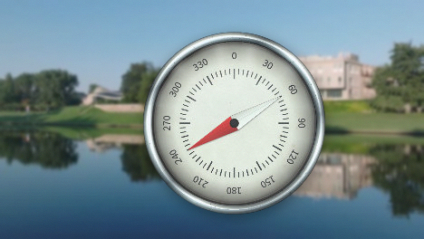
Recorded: 240; °
